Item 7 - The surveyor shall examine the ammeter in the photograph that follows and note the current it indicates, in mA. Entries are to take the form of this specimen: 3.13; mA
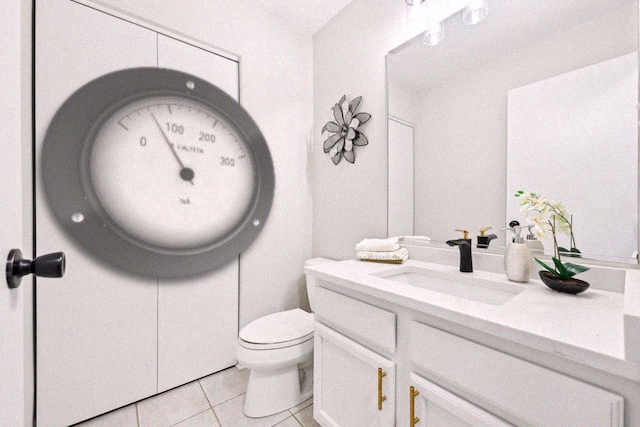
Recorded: 60; mA
